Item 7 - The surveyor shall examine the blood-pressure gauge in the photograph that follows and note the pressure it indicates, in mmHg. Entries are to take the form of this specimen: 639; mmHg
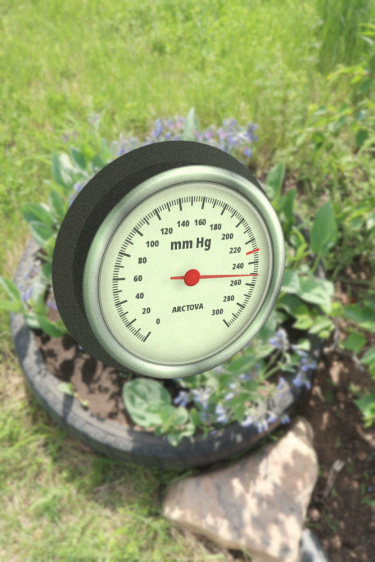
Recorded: 250; mmHg
